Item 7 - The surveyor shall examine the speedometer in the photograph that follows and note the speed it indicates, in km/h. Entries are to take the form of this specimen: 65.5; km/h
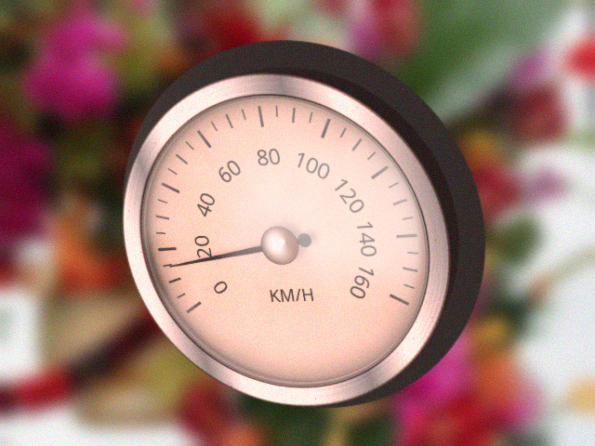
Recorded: 15; km/h
